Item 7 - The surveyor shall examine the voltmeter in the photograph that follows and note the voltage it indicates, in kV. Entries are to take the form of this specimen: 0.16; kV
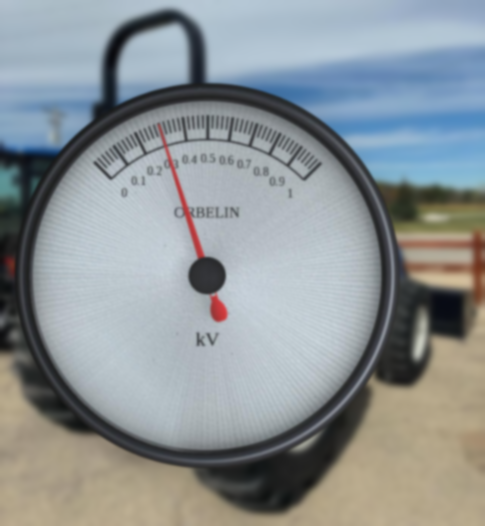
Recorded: 0.3; kV
